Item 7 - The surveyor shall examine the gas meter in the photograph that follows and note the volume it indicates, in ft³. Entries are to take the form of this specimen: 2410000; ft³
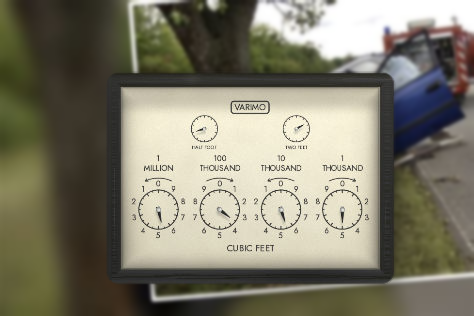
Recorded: 535500; ft³
